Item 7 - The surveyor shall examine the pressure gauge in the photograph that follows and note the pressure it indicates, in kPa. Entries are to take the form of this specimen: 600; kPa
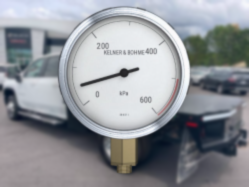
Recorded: 50; kPa
